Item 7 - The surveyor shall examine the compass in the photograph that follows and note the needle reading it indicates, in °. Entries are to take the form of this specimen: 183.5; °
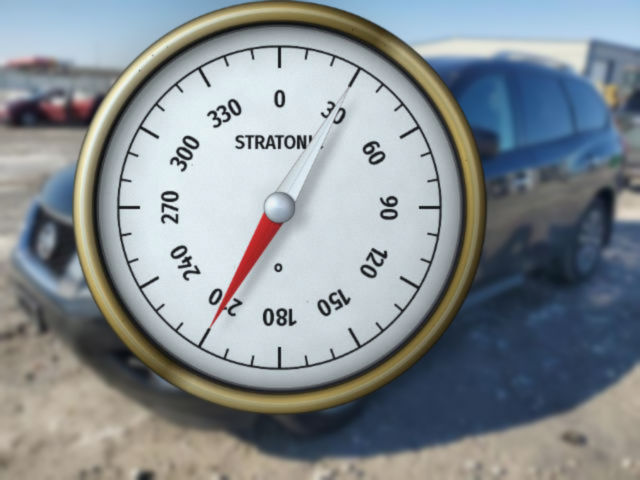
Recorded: 210; °
